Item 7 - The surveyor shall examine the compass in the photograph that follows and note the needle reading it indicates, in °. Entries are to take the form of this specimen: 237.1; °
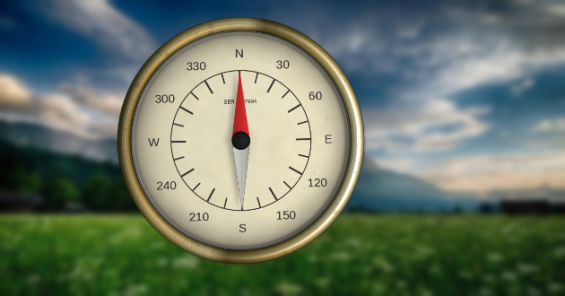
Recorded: 0; °
